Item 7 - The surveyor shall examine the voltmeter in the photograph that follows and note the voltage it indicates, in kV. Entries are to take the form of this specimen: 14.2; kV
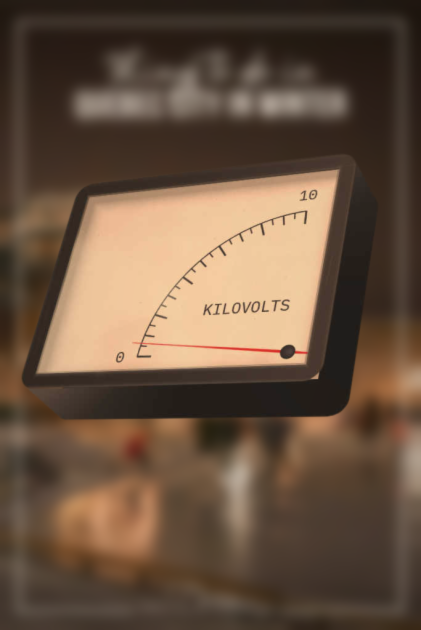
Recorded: 0.5; kV
